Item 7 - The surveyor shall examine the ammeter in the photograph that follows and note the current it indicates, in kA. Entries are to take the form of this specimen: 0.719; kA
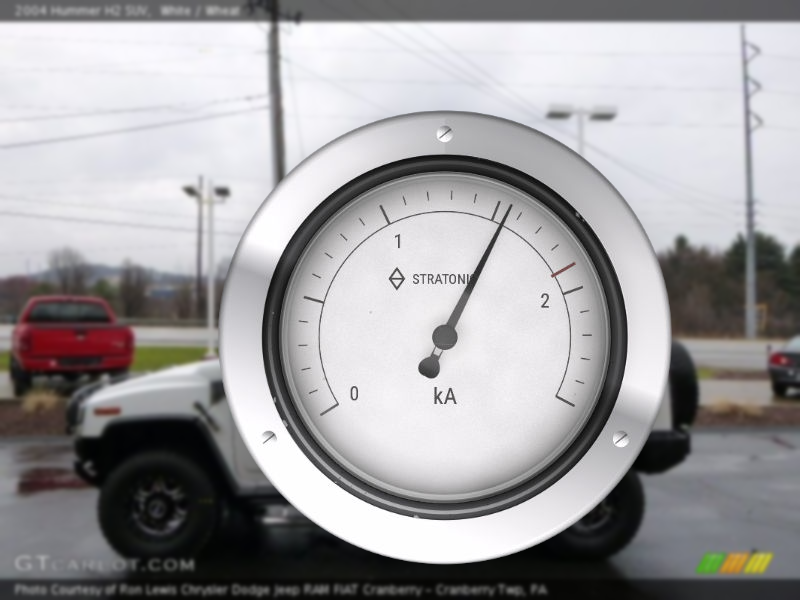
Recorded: 1.55; kA
